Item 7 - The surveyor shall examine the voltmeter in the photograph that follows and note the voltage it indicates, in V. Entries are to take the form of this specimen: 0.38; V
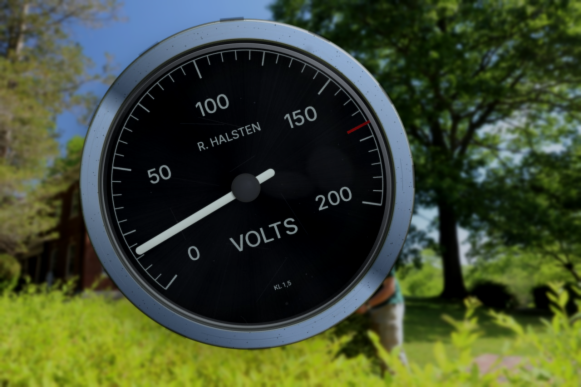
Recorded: 17.5; V
